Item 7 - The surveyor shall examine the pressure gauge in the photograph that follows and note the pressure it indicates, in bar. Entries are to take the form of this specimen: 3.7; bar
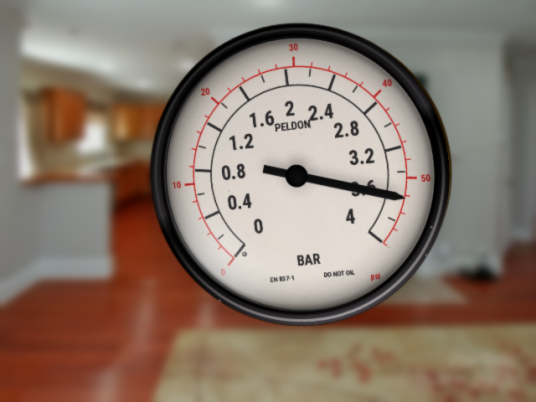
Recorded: 3.6; bar
